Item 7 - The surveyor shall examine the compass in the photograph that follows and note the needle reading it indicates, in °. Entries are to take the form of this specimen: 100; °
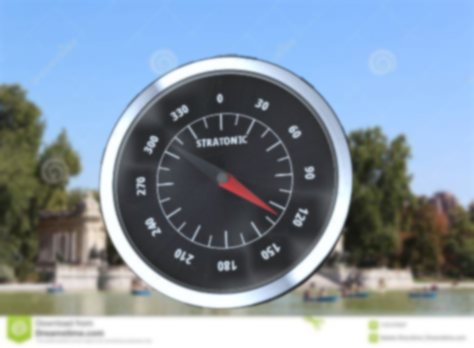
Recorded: 127.5; °
